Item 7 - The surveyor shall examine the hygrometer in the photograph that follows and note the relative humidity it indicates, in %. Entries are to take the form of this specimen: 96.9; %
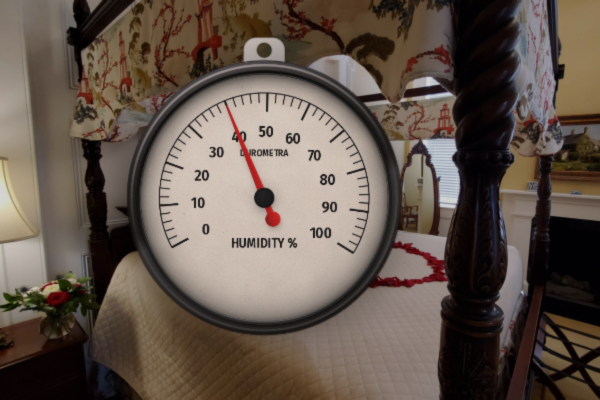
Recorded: 40; %
